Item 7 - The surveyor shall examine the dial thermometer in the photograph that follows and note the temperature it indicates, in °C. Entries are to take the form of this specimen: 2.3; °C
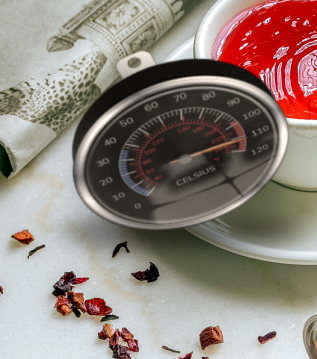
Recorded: 110; °C
